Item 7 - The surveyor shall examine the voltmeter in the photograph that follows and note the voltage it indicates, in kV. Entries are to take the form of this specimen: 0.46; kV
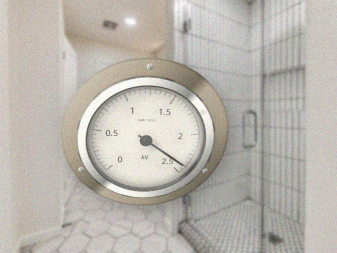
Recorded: 2.4; kV
